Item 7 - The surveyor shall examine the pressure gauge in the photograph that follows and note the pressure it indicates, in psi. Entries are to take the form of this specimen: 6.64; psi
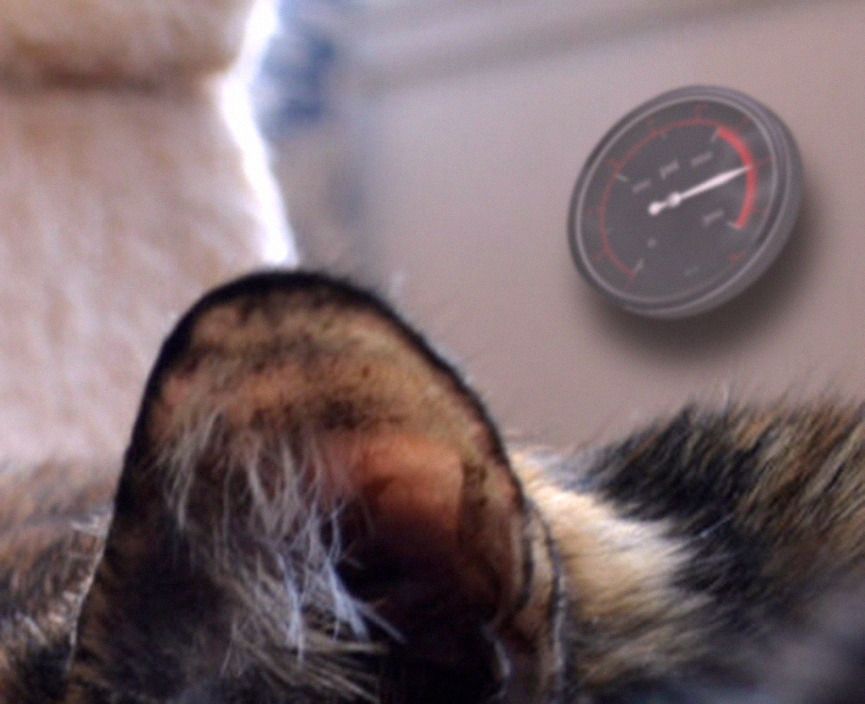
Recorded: 250; psi
